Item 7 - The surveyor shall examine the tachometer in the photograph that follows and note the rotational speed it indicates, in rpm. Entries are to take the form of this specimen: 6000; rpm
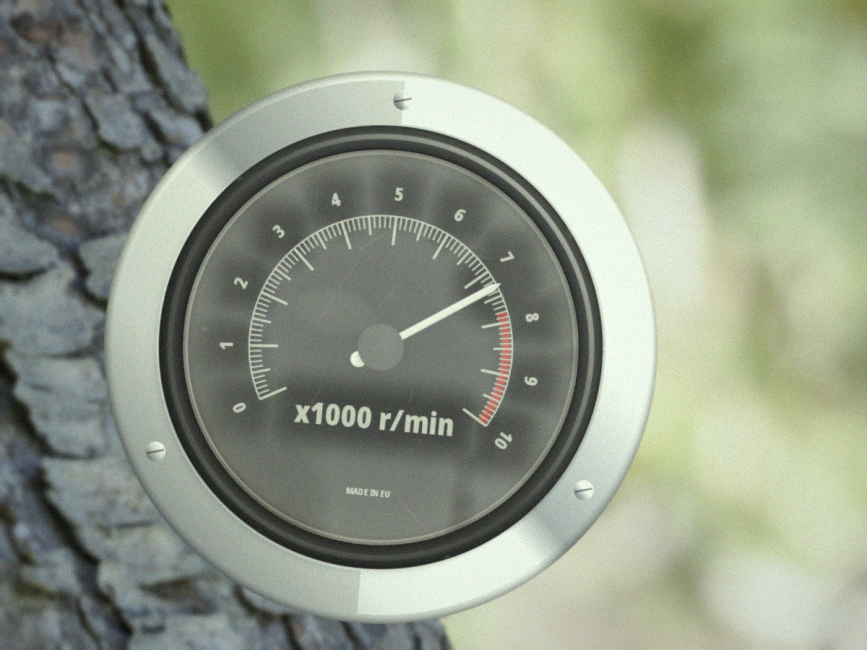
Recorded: 7300; rpm
